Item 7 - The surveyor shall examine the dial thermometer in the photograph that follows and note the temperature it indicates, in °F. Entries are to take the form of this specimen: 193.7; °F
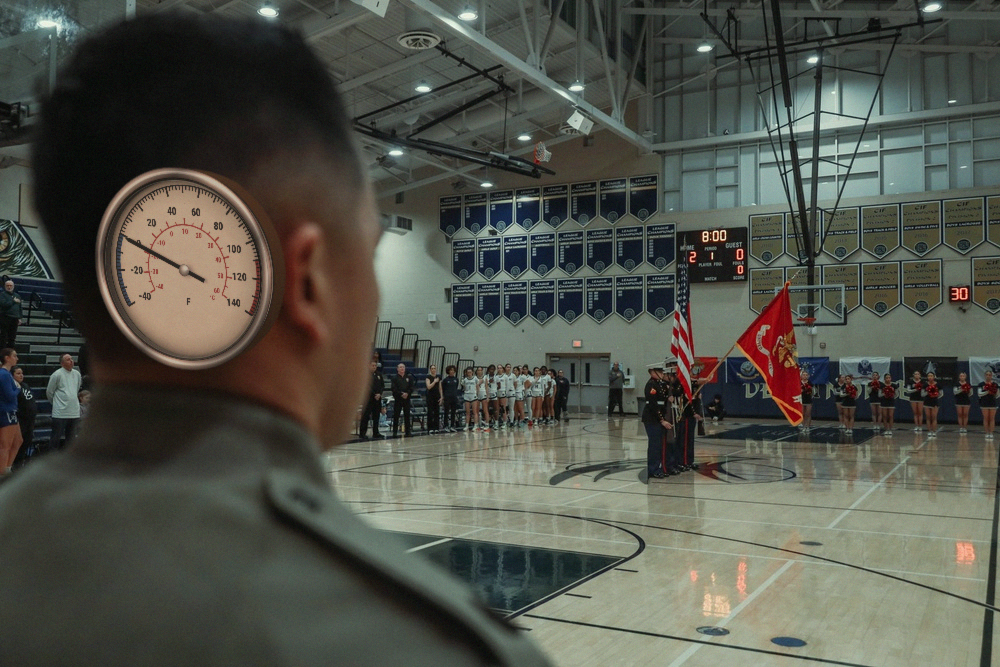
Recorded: 0; °F
